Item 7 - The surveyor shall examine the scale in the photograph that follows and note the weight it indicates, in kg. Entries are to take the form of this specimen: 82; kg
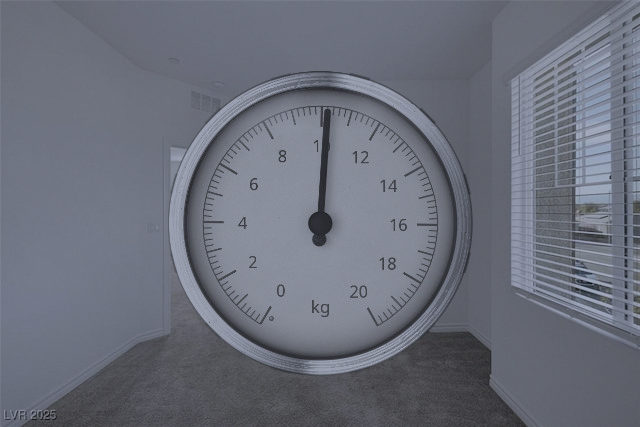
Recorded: 10.2; kg
